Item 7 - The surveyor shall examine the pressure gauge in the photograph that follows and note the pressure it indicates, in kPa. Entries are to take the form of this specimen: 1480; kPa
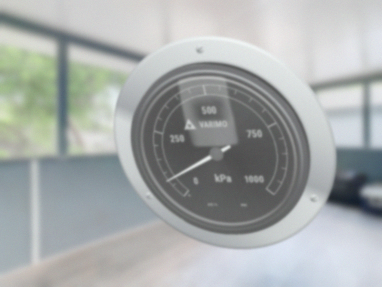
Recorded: 75; kPa
